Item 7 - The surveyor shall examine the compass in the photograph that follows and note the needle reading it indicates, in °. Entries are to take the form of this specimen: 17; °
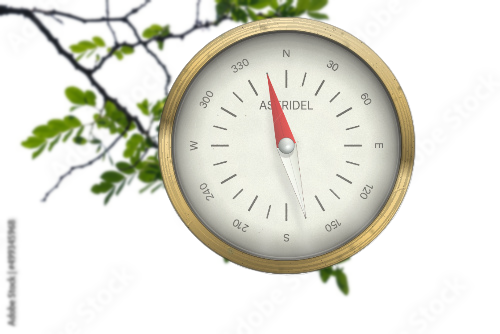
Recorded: 345; °
